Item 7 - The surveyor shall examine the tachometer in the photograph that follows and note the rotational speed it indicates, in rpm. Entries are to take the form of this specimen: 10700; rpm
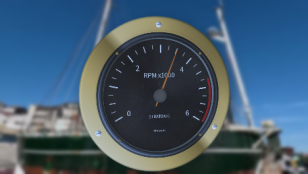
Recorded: 3500; rpm
